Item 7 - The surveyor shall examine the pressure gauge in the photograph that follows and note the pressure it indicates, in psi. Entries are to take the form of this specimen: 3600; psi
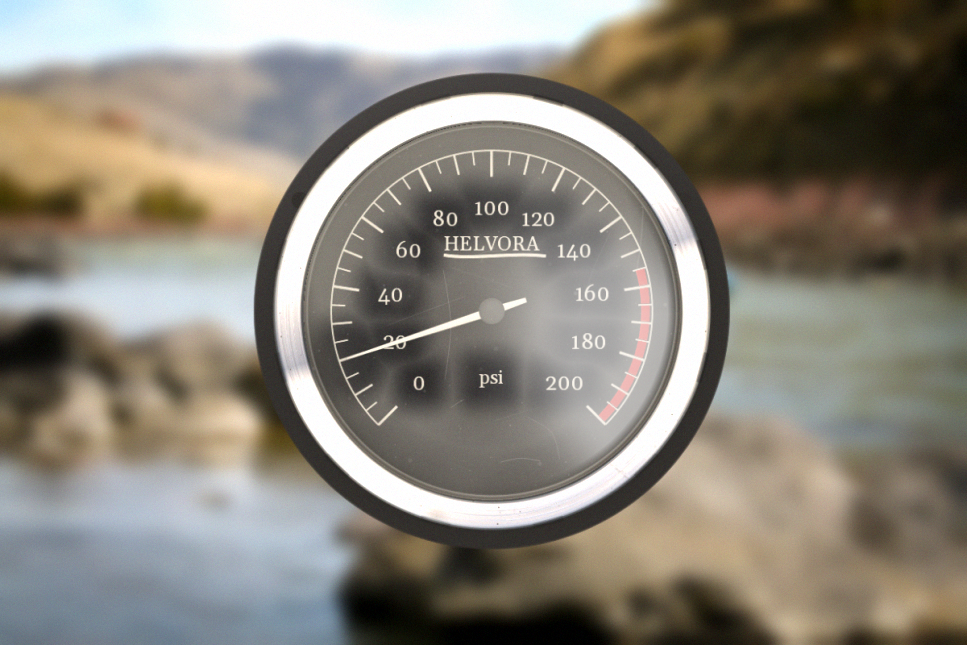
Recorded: 20; psi
